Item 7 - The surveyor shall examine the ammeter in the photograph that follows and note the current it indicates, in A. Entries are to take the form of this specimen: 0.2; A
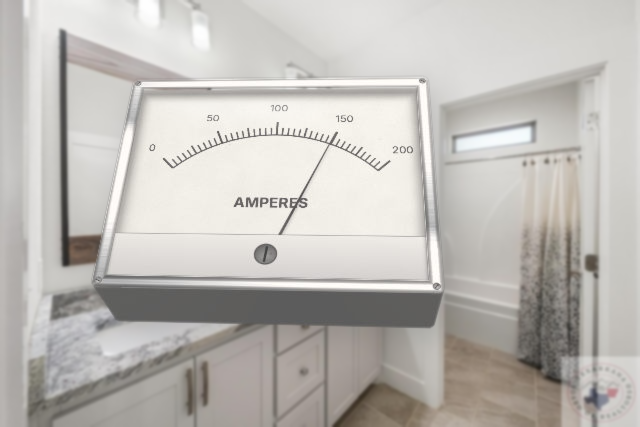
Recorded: 150; A
